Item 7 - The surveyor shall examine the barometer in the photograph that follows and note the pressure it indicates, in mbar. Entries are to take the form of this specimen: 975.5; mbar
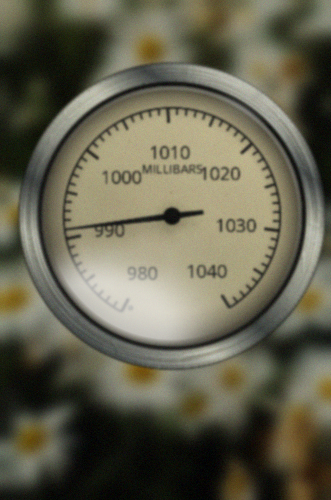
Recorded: 991; mbar
